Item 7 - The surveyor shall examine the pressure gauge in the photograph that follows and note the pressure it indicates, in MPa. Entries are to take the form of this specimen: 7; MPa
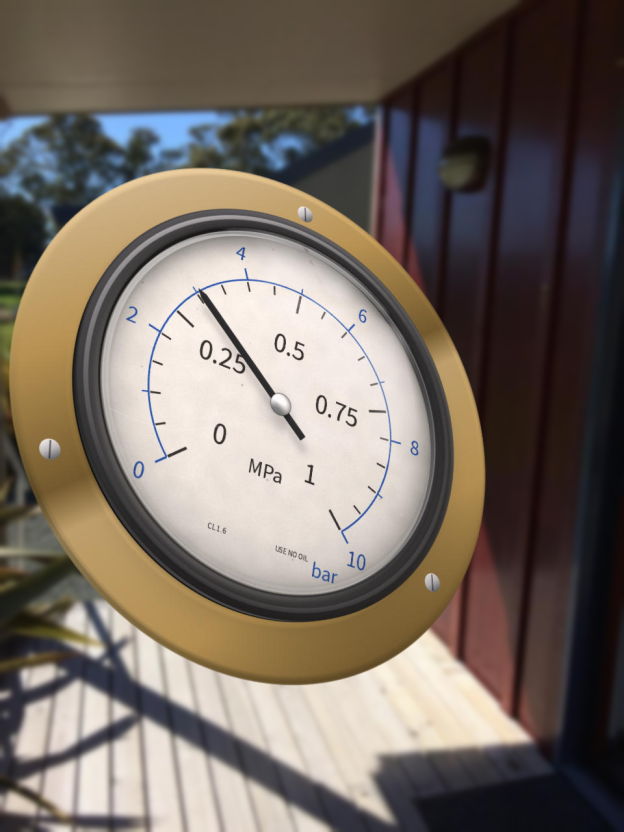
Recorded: 0.3; MPa
